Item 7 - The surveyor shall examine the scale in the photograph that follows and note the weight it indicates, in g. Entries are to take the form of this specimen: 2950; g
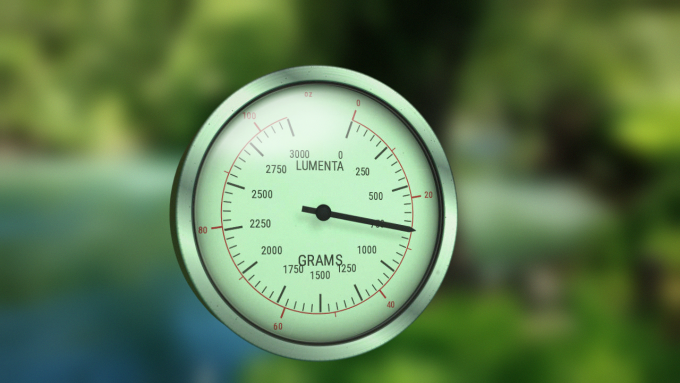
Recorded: 750; g
